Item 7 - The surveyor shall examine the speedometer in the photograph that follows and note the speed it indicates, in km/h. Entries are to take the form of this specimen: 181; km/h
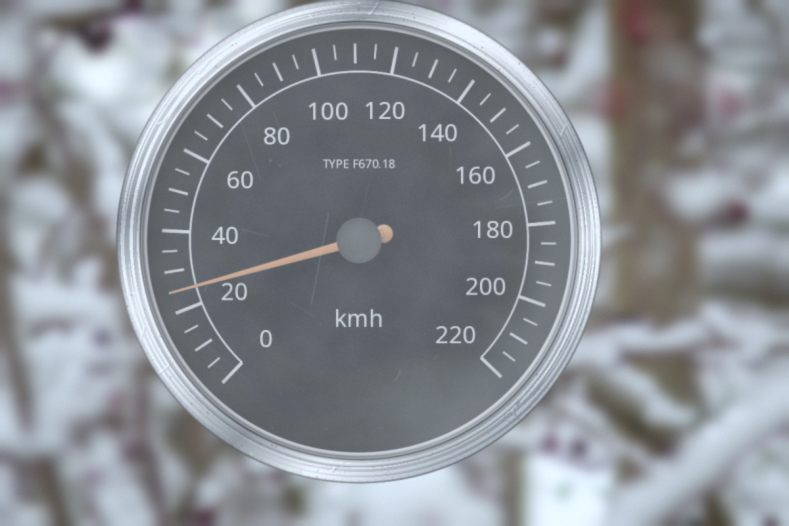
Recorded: 25; km/h
